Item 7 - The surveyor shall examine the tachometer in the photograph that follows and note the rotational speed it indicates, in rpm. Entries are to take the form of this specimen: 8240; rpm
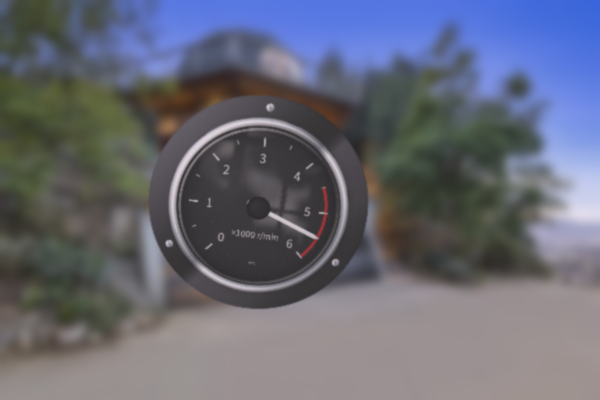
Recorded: 5500; rpm
